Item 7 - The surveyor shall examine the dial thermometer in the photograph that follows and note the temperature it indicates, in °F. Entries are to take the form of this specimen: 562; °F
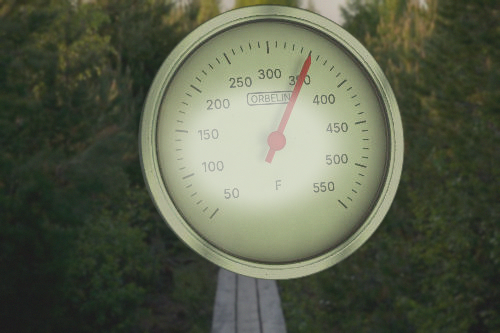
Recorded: 350; °F
